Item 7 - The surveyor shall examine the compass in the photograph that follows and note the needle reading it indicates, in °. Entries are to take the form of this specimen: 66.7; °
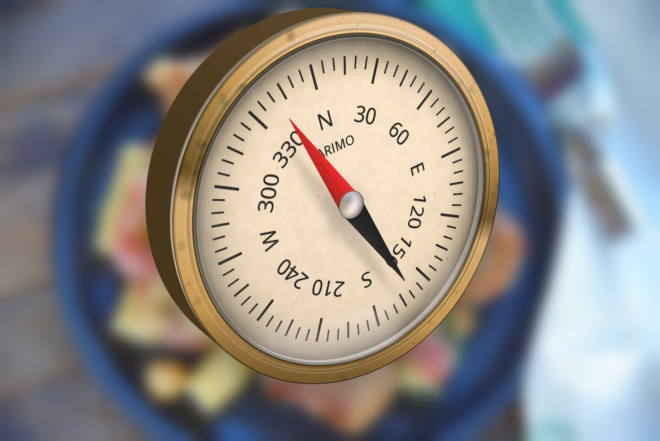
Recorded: 340; °
